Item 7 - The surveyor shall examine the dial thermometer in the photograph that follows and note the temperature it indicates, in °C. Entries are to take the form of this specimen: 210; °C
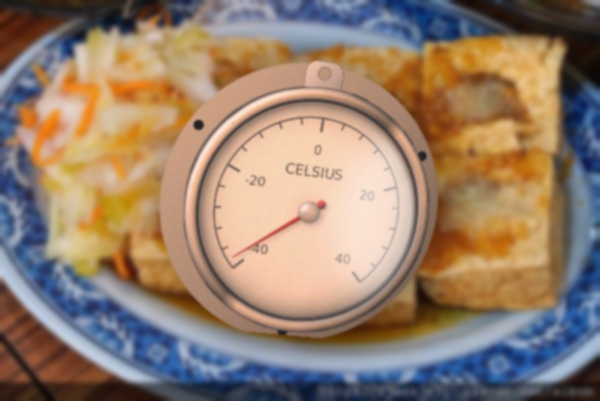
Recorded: -38; °C
